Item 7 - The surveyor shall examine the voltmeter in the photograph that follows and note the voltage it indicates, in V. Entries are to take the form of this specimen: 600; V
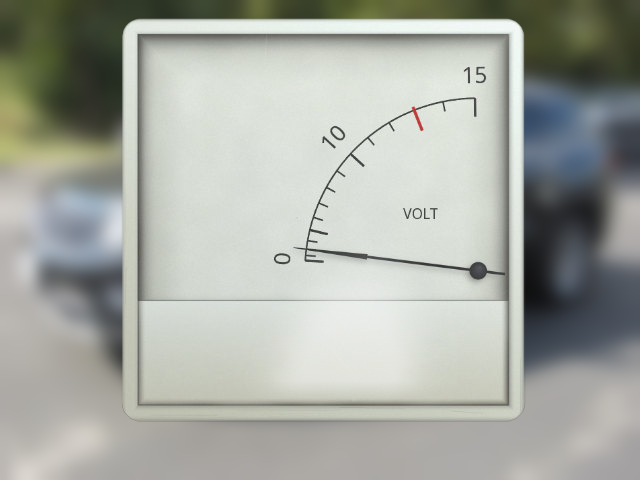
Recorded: 3; V
